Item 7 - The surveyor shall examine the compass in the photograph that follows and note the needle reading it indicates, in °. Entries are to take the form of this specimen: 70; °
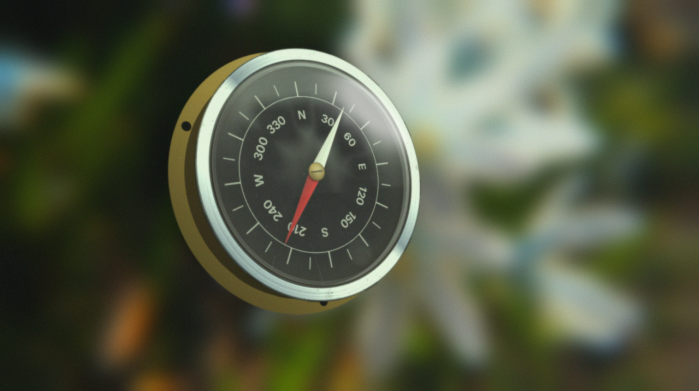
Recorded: 217.5; °
